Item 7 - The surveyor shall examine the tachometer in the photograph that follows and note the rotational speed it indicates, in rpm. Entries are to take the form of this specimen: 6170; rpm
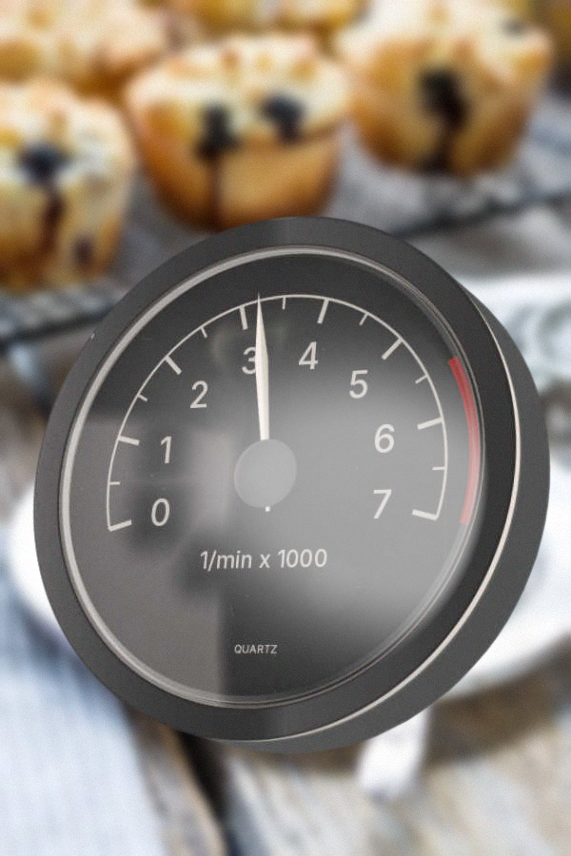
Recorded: 3250; rpm
